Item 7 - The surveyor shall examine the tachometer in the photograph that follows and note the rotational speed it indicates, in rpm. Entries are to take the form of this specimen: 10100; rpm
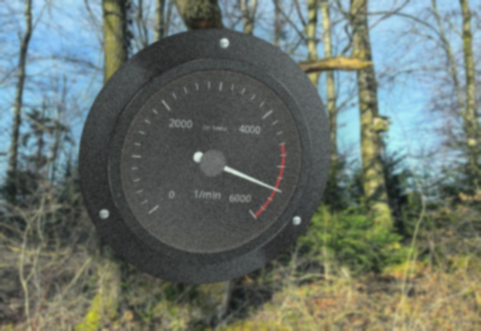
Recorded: 5400; rpm
